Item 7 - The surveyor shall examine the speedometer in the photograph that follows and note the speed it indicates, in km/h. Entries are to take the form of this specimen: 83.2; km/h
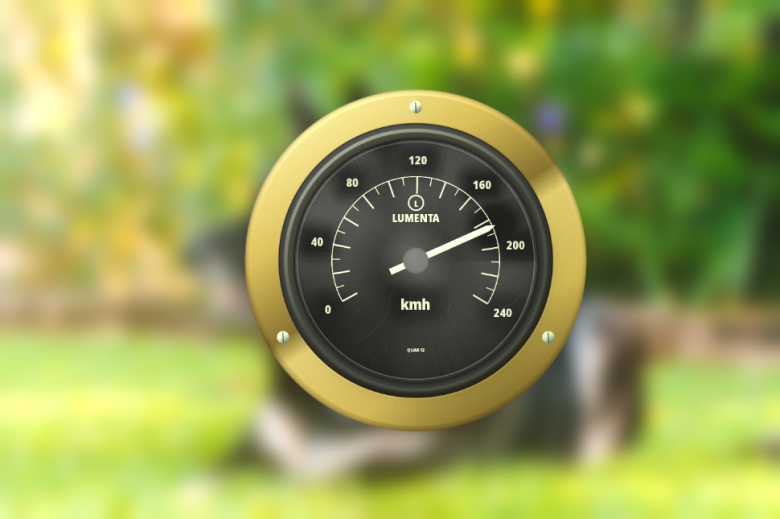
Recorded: 185; km/h
